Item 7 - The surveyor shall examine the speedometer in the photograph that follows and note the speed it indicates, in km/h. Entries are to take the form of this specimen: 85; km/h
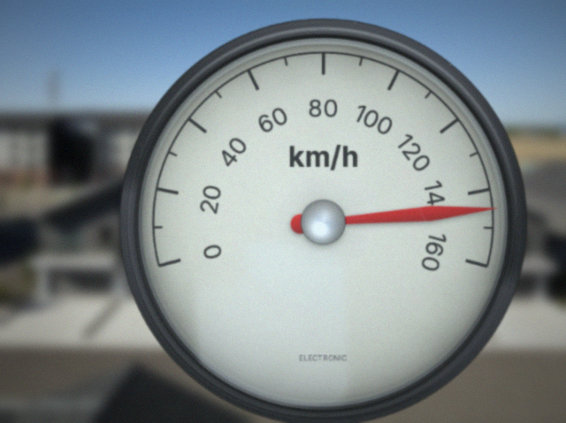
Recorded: 145; km/h
